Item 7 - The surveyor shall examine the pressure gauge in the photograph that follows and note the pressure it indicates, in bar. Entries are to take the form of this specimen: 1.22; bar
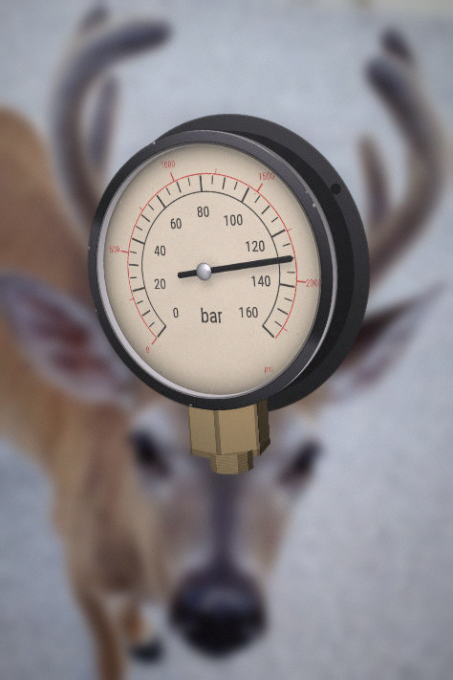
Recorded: 130; bar
